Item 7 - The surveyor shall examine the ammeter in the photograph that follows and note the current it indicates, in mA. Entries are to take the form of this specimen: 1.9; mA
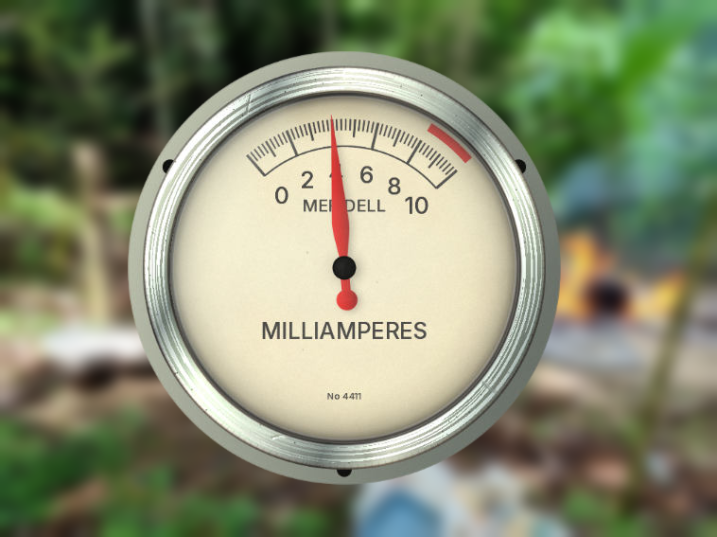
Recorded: 4; mA
